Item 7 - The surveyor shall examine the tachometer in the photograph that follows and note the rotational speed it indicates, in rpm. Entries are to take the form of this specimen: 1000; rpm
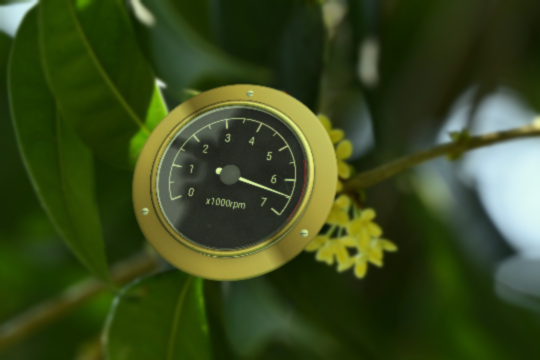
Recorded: 6500; rpm
